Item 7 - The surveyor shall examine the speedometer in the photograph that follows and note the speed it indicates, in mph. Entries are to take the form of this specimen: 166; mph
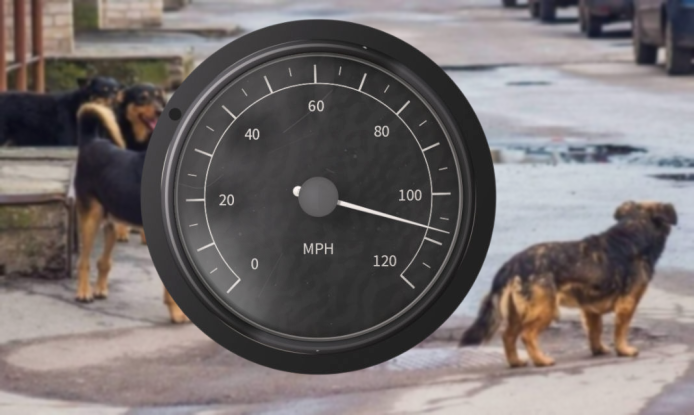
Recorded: 107.5; mph
